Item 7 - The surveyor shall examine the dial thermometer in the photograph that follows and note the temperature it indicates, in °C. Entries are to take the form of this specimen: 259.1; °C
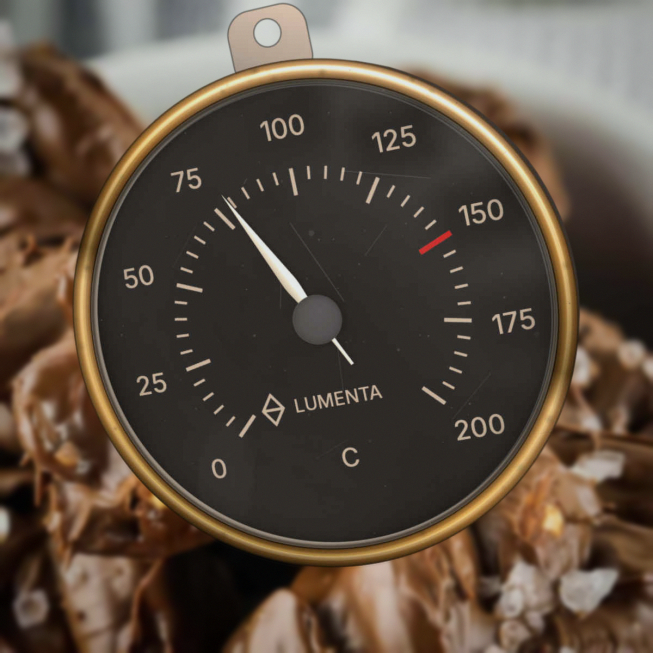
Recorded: 80; °C
